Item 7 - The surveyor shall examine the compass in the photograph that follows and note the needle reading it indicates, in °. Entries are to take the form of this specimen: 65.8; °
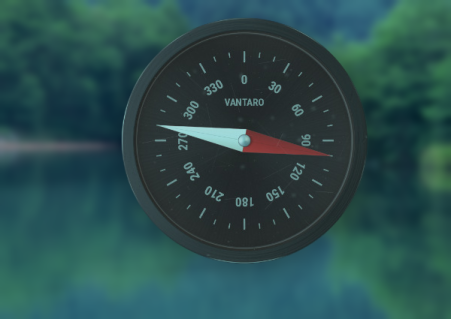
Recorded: 100; °
